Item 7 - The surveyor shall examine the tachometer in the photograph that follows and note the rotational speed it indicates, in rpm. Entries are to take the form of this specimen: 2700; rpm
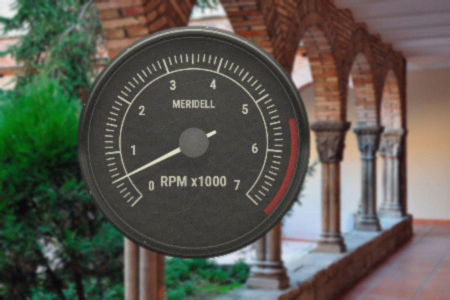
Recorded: 500; rpm
